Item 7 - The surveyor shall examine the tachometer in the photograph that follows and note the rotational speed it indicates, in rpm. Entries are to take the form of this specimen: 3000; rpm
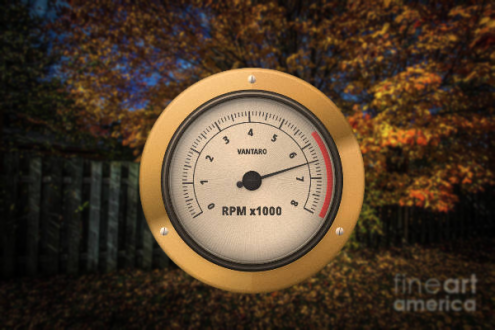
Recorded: 6500; rpm
